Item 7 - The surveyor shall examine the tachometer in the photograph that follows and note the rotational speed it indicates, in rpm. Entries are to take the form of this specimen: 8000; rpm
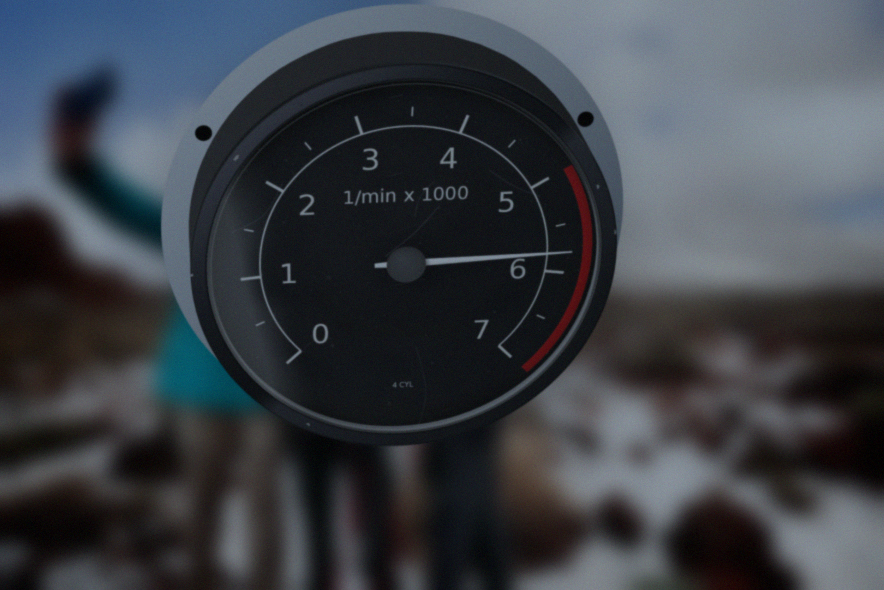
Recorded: 5750; rpm
